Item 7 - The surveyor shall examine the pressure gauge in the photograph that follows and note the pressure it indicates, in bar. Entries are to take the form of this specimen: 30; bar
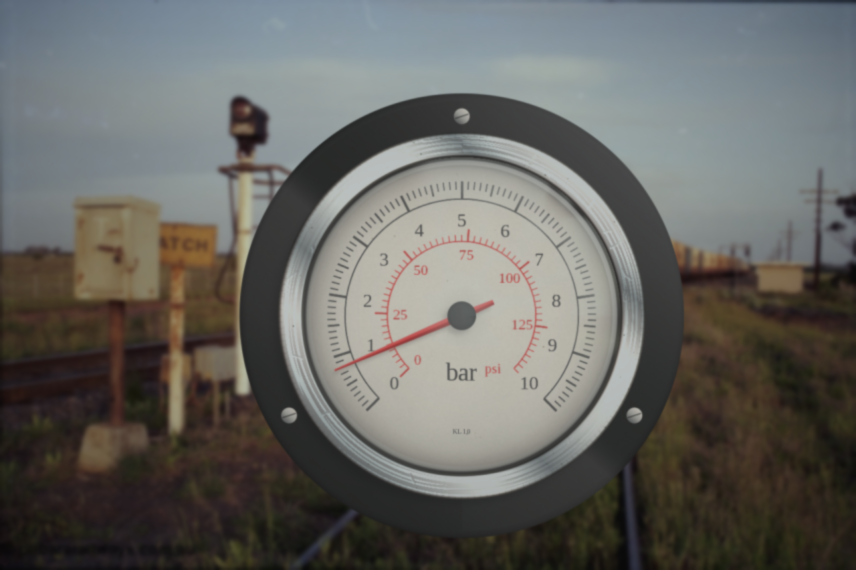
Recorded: 0.8; bar
